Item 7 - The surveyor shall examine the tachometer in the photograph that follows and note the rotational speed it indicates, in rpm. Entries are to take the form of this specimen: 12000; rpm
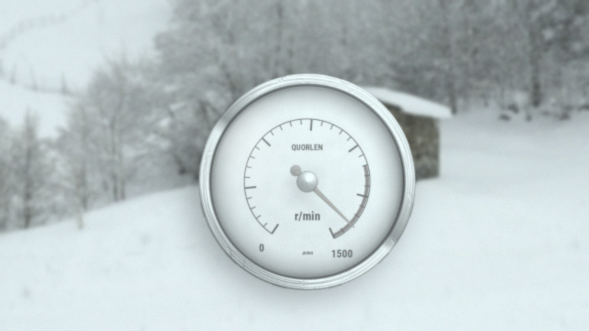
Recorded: 1400; rpm
